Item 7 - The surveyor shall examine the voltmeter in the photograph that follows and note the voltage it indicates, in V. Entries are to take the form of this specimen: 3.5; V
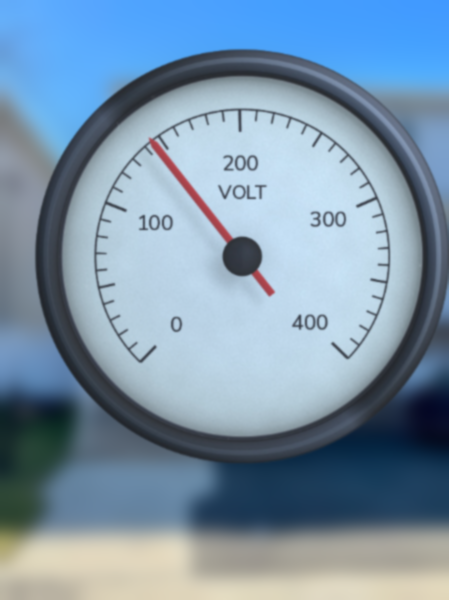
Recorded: 145; V
